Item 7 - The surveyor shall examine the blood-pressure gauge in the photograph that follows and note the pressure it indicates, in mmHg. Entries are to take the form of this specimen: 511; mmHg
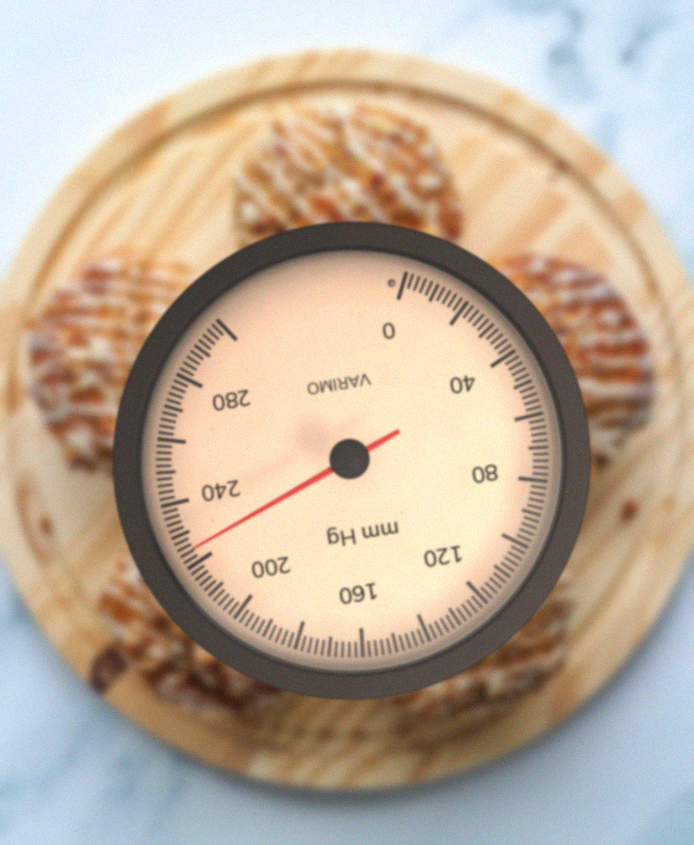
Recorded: 224; mmHg
